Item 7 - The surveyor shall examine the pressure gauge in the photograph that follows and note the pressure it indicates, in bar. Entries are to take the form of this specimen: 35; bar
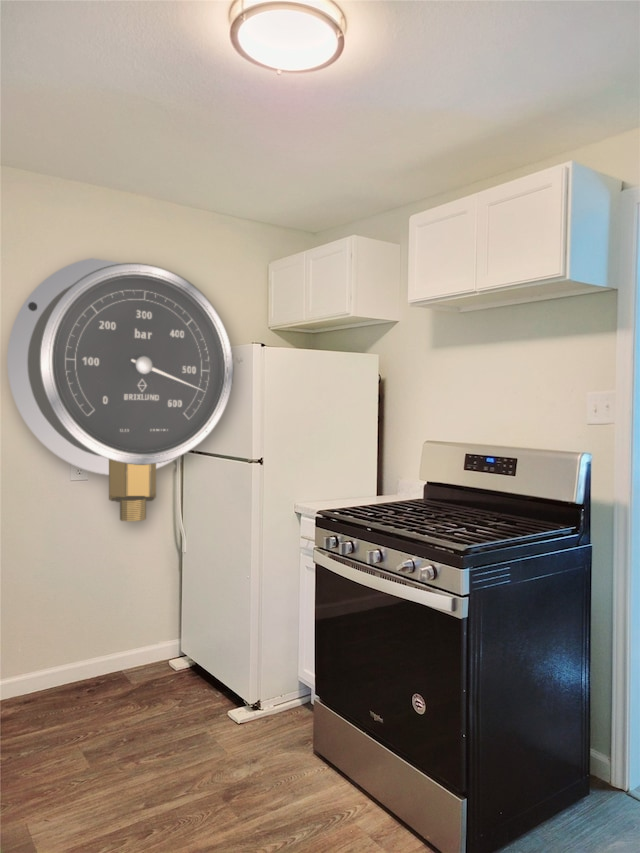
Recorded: 540; bar
